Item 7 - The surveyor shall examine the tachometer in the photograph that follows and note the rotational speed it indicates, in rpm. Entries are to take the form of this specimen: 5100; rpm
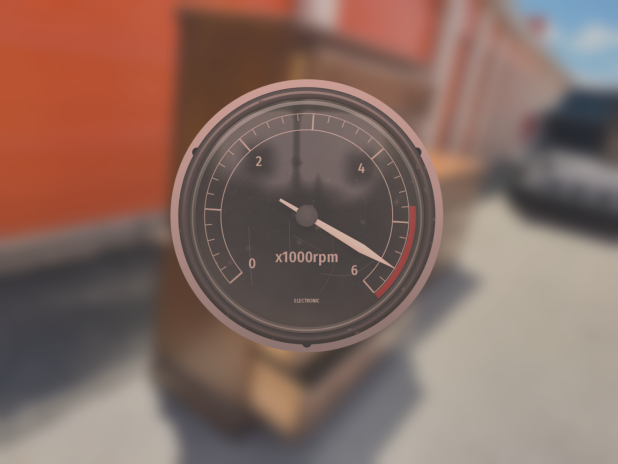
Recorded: 5600; rpm
